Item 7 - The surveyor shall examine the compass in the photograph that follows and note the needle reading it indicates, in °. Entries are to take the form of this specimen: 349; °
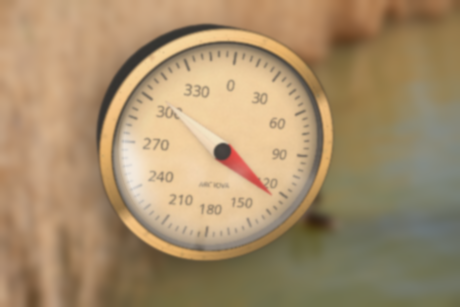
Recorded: 125; °
